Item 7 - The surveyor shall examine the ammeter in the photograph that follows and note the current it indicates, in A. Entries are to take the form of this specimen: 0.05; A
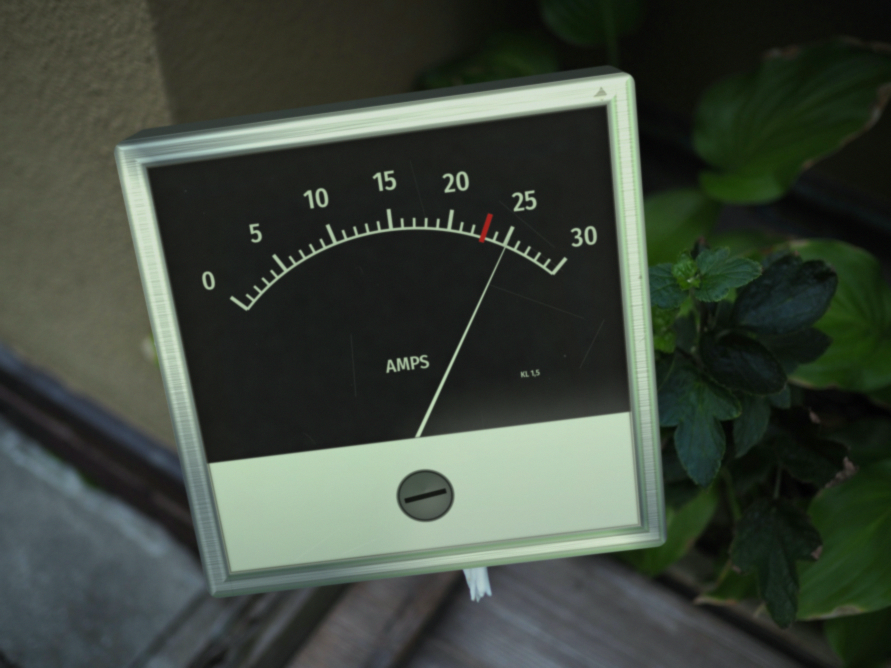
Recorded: 25; A
